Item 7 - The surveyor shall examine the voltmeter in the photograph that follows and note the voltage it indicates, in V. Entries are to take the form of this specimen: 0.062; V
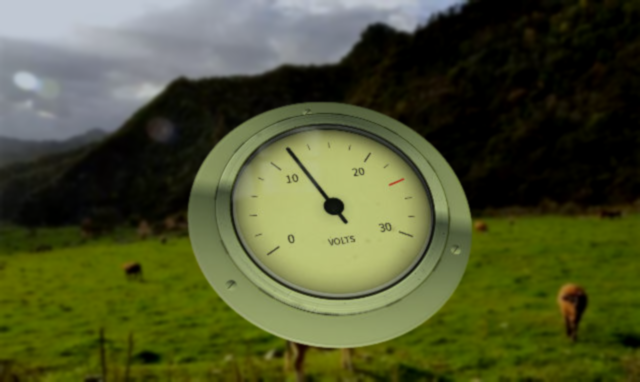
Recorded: 12; V
